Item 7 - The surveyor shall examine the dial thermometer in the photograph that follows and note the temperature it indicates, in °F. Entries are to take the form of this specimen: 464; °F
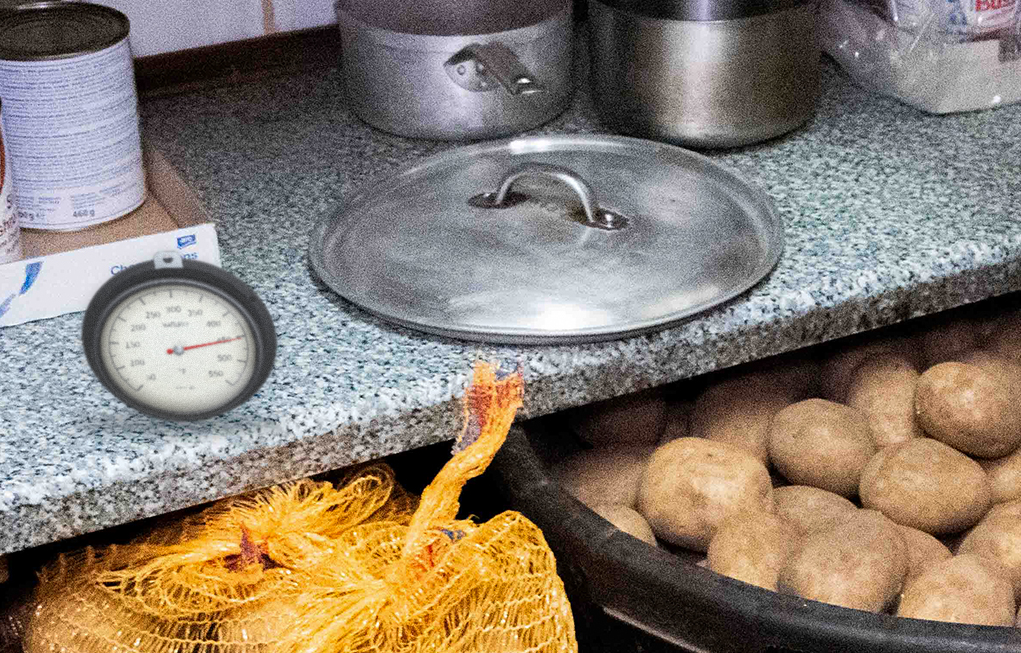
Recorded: 450; °F
